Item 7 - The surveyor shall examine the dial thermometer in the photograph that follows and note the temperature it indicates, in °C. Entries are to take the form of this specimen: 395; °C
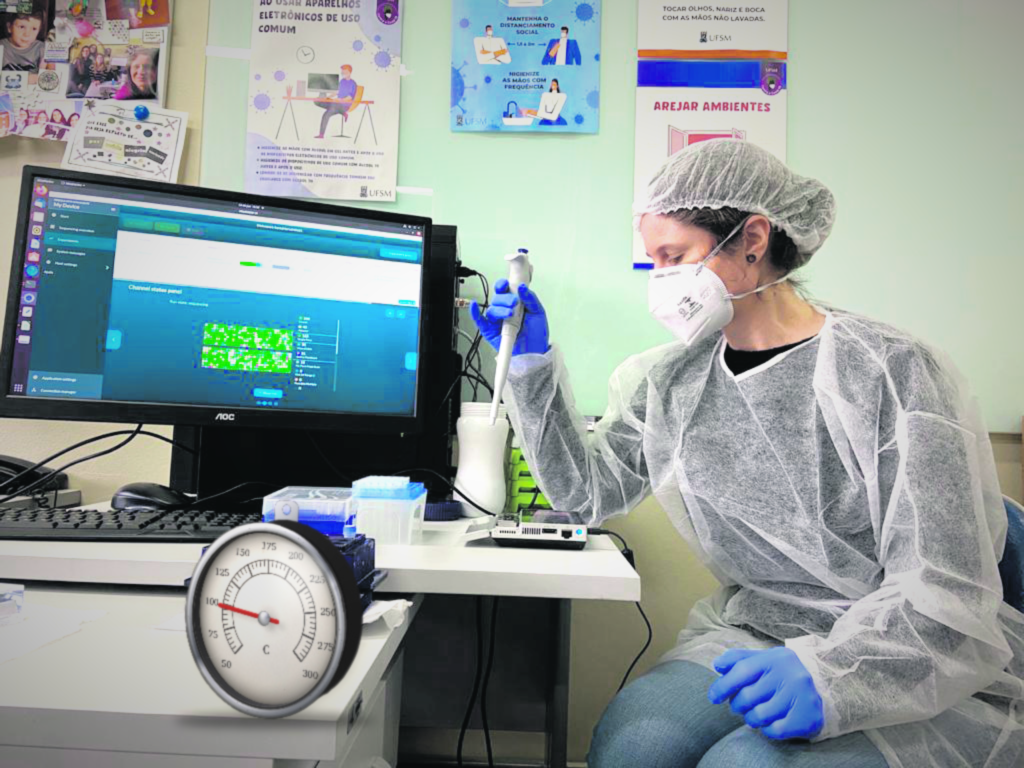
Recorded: 100; °C
